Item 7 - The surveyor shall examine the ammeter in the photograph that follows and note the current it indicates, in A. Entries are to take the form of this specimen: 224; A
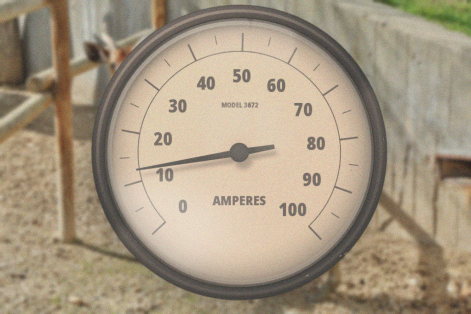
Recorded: 12.5; A
